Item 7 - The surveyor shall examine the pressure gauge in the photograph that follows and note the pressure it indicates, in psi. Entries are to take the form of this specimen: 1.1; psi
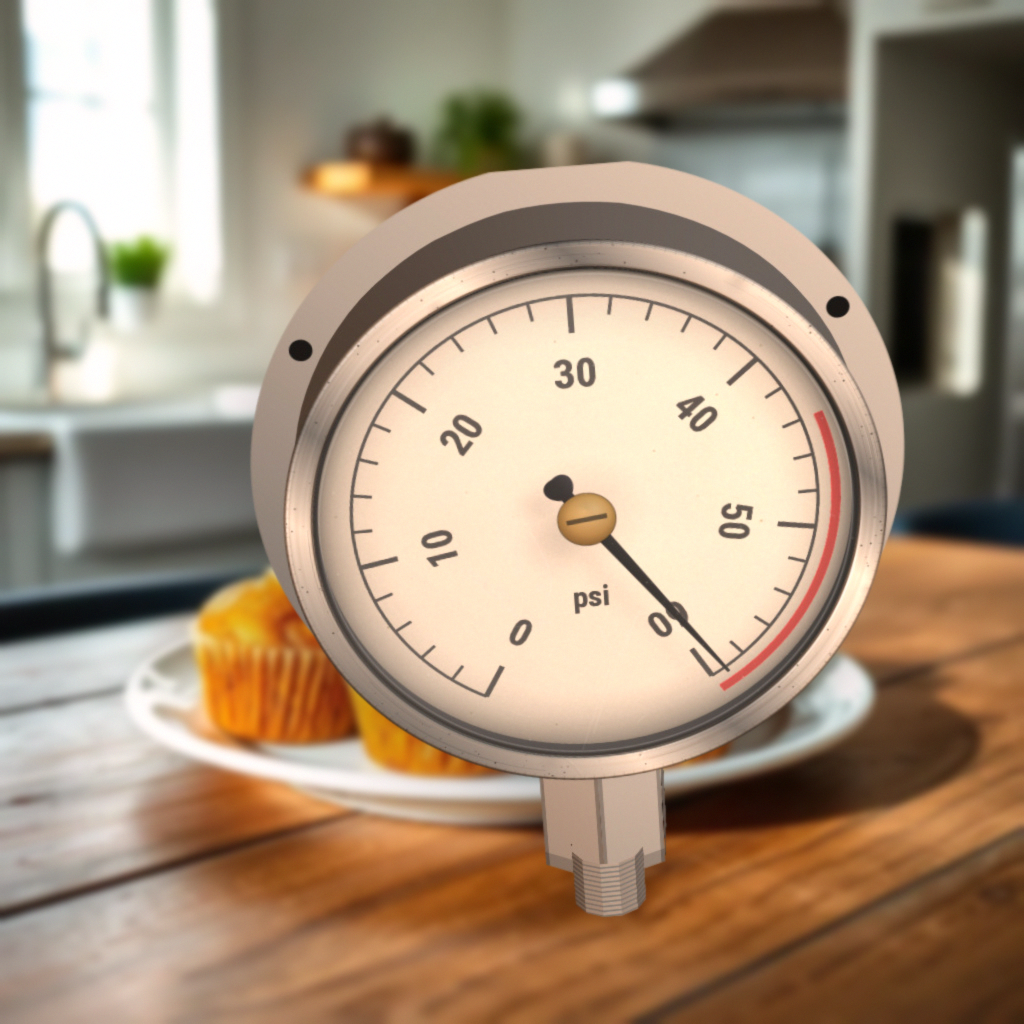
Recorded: 59; psi
